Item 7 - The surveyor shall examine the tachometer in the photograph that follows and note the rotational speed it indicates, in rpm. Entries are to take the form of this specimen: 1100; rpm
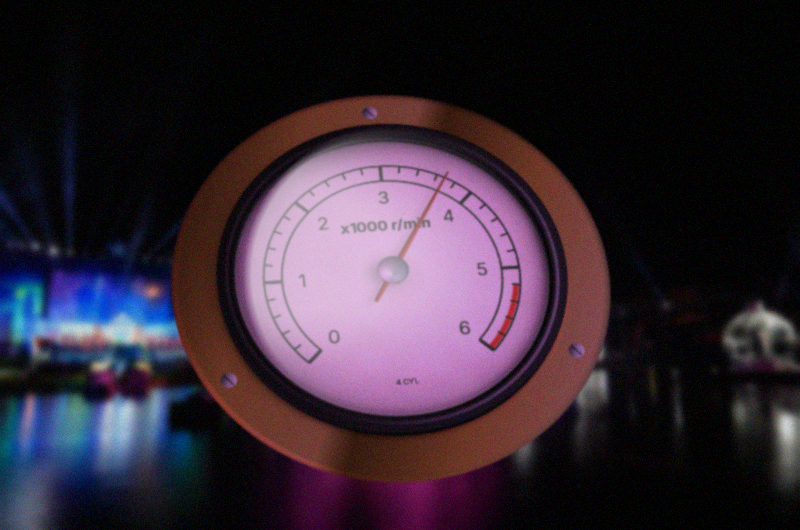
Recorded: 3700; rpm
